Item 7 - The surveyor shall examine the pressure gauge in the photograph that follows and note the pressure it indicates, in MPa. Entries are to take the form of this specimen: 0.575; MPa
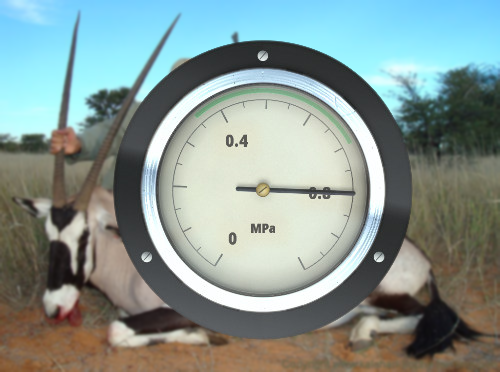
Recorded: 0.8; MPa
